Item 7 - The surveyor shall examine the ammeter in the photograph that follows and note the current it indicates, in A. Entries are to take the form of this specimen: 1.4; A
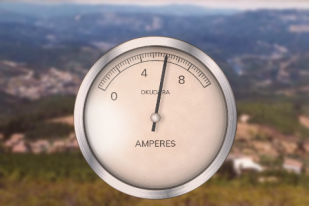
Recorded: 6; A
